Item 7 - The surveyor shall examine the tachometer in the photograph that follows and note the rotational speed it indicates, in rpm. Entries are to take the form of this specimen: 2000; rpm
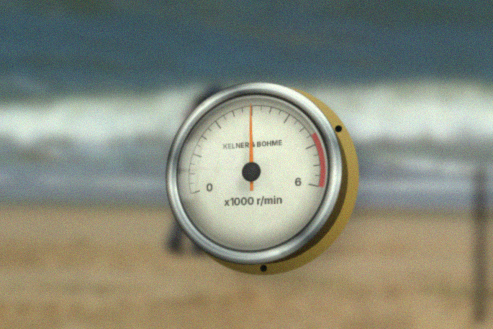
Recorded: 3000; rpm
